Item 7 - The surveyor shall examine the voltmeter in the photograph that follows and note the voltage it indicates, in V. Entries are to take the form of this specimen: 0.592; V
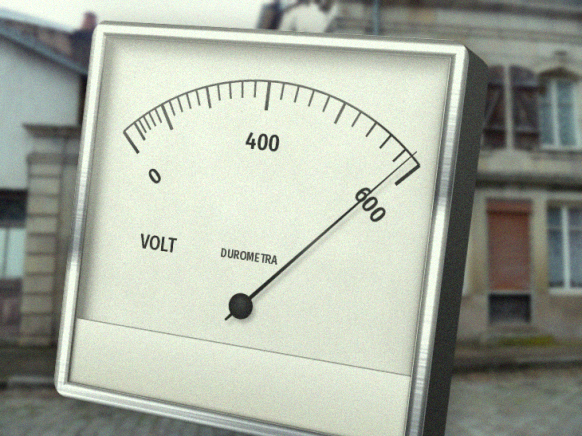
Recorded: 590; V
